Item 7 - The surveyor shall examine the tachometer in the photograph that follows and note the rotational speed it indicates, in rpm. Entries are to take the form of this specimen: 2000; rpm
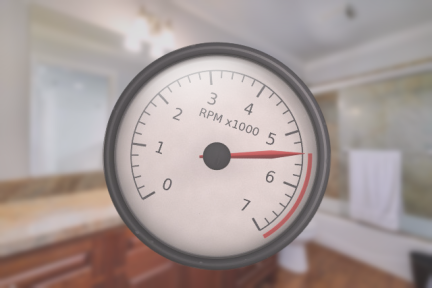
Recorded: 5400; rpm
